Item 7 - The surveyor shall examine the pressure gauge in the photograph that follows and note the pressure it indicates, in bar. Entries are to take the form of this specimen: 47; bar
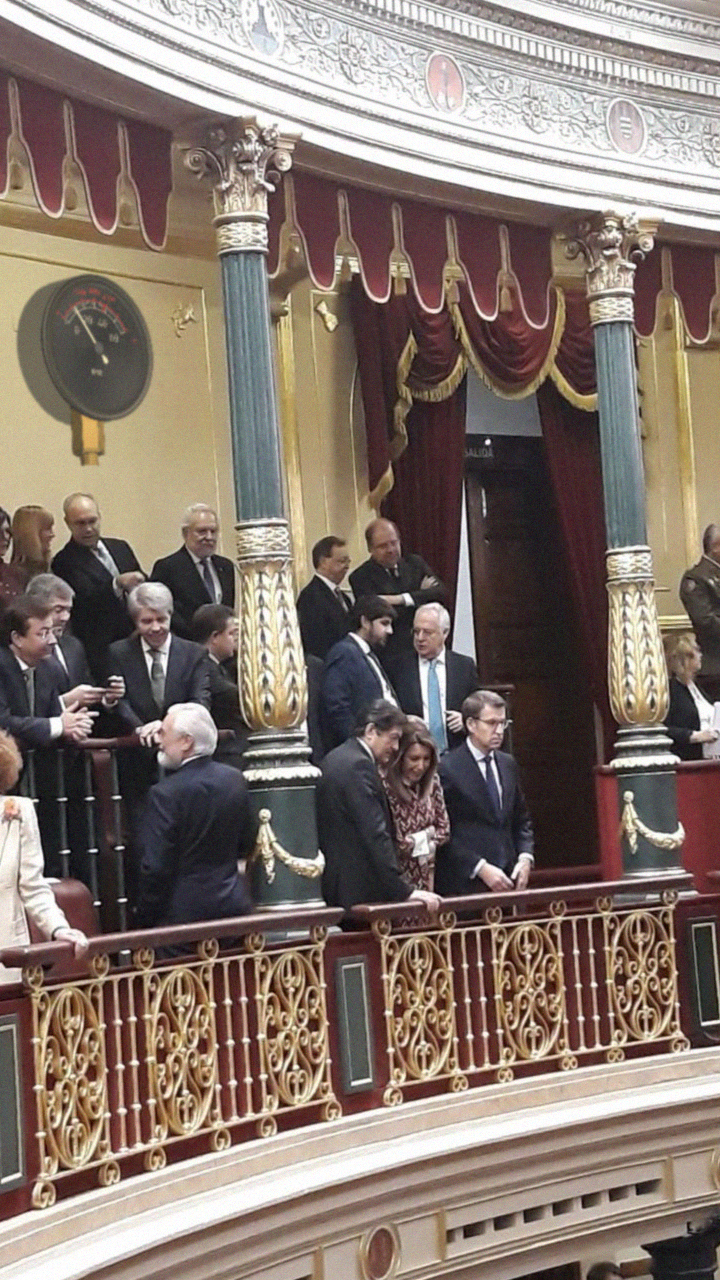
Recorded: 10; bar
